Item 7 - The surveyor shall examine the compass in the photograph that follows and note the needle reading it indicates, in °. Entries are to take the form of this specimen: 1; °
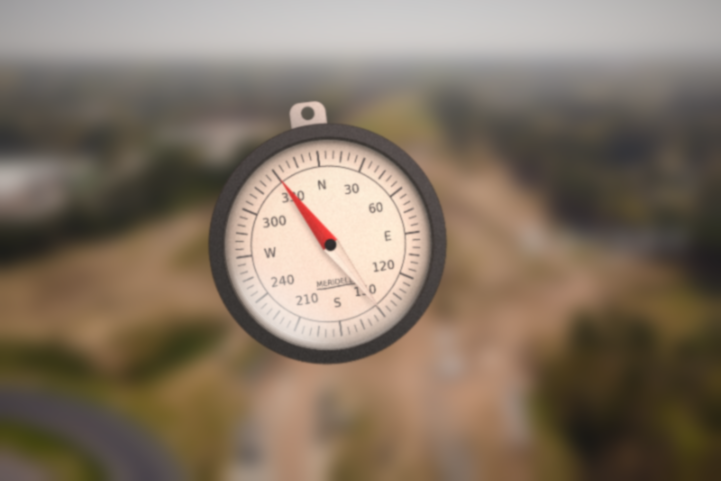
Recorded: 330; °
